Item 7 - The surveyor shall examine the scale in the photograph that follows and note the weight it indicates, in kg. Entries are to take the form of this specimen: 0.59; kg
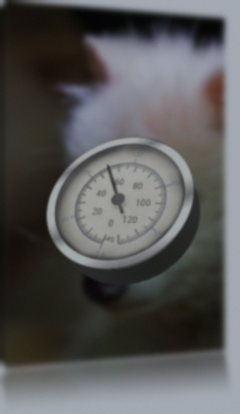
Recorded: 55; kg
